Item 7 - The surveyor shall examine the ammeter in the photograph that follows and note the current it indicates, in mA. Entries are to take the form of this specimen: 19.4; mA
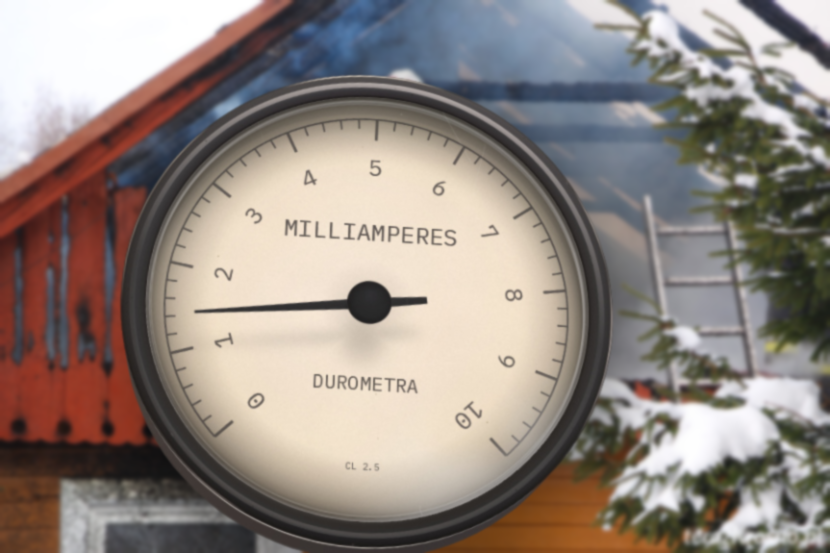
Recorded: 1.4; mA
